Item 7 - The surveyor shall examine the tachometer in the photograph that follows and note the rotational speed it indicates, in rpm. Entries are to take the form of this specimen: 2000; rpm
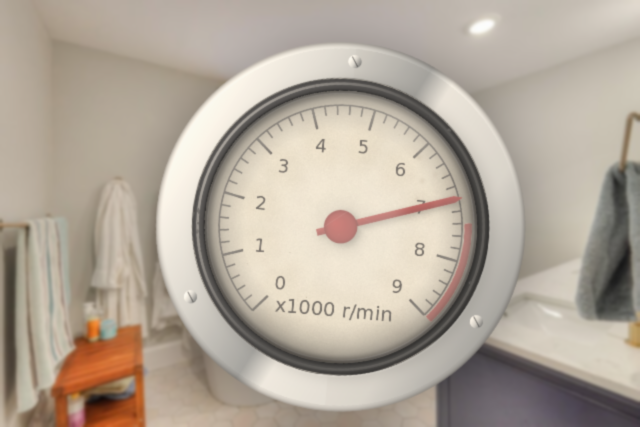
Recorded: 7000; rpm
